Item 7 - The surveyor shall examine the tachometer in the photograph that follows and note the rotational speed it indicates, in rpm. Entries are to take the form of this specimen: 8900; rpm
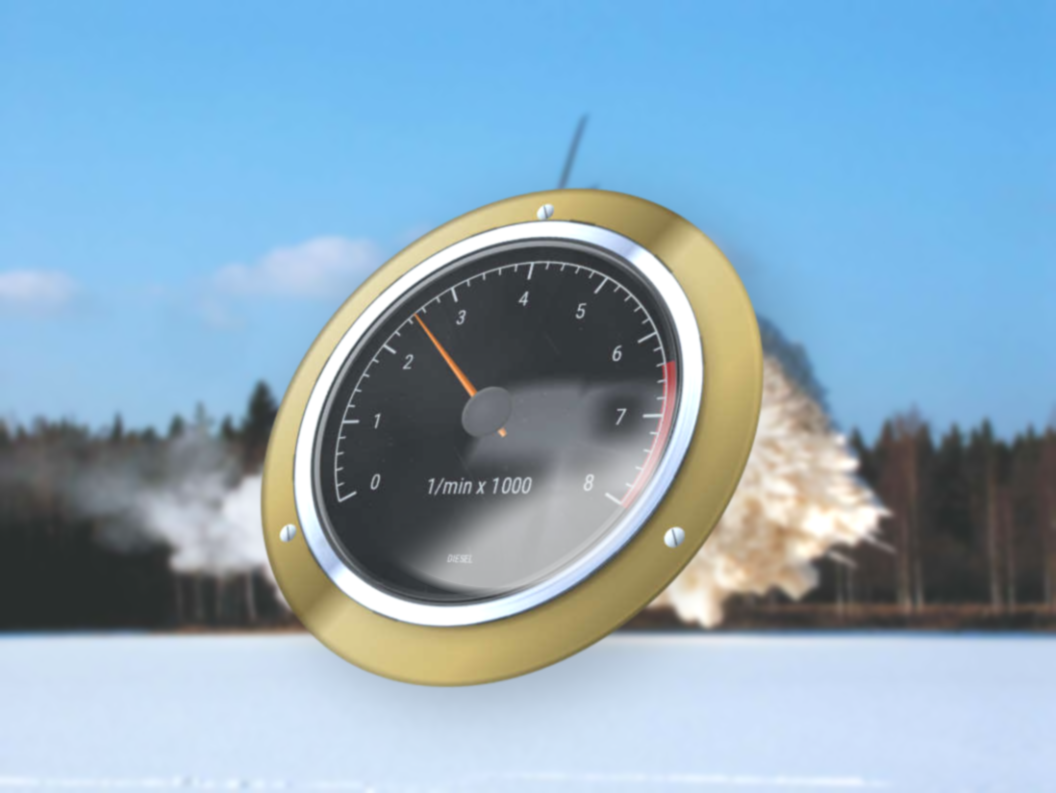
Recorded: 2500; rpm
